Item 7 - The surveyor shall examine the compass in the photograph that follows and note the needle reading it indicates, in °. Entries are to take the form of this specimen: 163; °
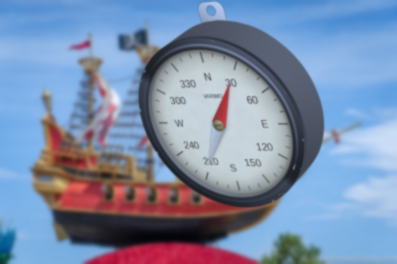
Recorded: 30; °
